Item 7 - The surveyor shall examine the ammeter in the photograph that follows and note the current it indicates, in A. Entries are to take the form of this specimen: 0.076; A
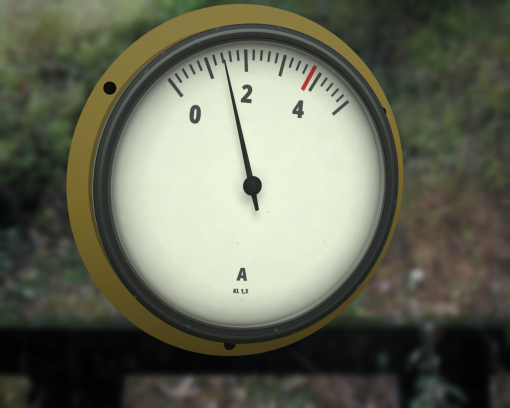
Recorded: 1.4; A
